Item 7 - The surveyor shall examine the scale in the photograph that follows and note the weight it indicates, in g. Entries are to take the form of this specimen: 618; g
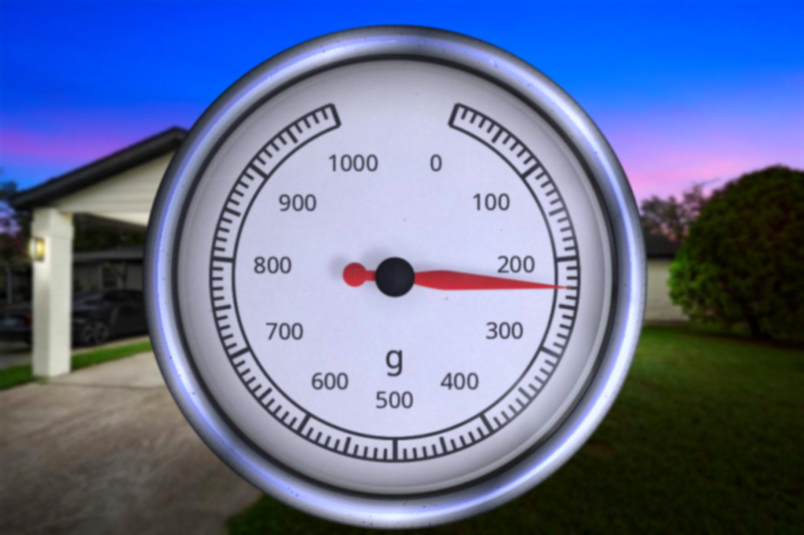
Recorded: 230; g
